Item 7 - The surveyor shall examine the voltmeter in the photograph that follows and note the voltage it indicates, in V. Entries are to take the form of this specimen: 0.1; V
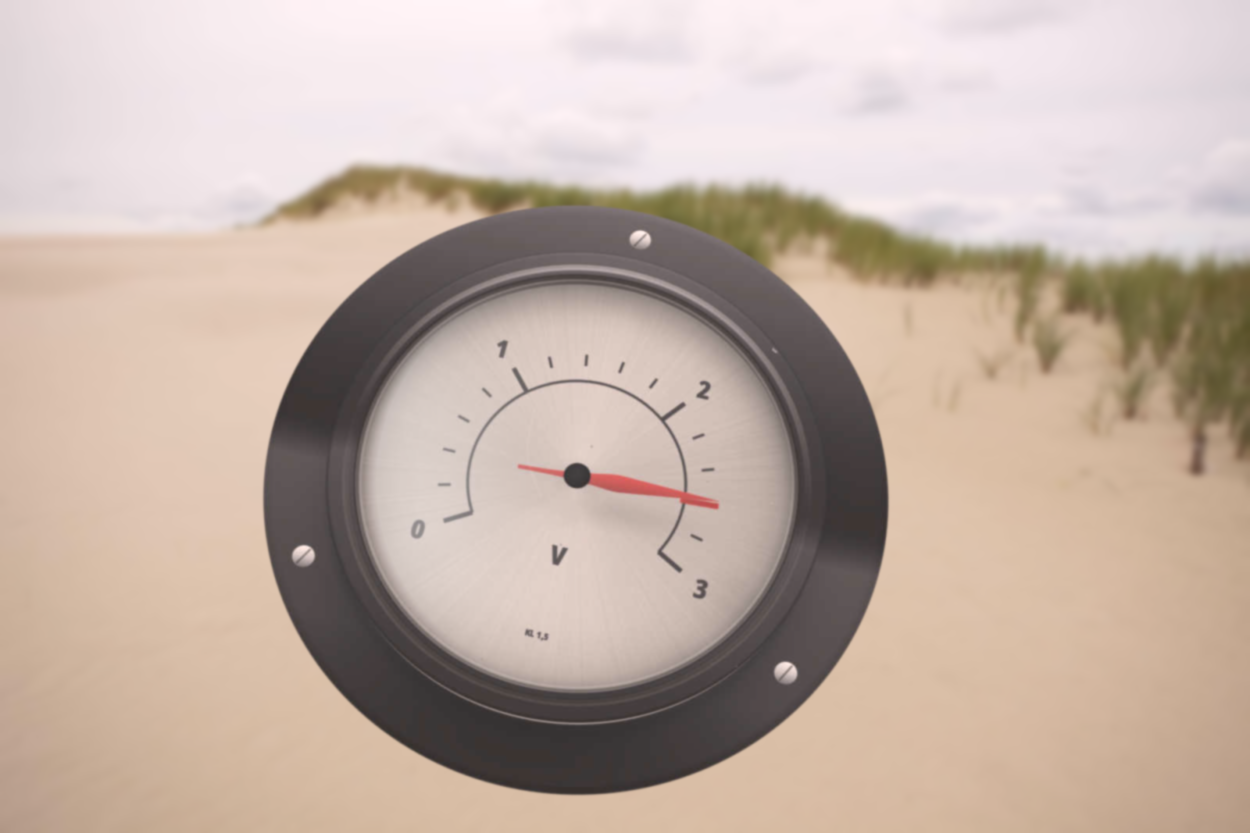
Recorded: 2.6; V
